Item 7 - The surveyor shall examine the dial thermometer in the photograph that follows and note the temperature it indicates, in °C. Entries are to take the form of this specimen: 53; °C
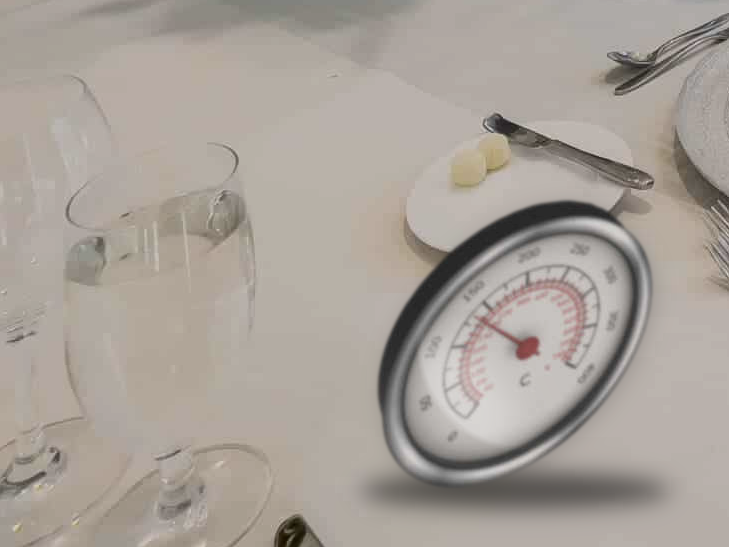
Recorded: 137.5; °C
